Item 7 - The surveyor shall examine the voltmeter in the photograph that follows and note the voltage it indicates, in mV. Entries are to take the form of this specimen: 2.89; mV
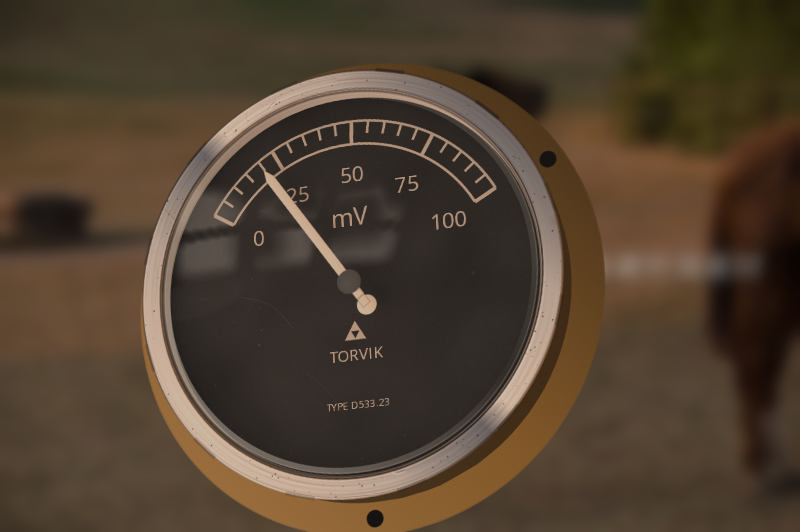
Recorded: 20; mV
